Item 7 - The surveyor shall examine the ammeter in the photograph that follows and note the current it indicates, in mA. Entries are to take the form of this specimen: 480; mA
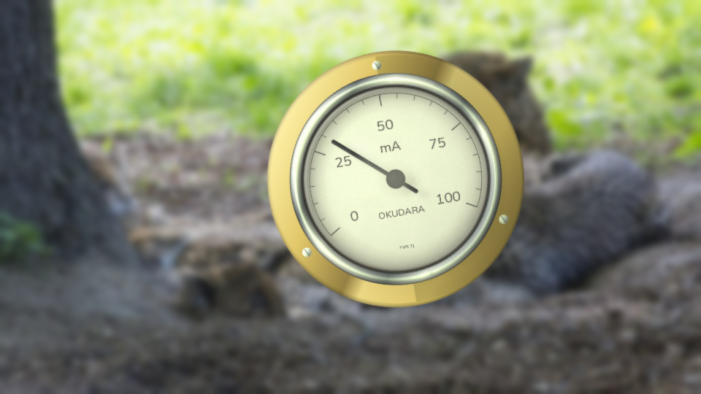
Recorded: 30; mA
